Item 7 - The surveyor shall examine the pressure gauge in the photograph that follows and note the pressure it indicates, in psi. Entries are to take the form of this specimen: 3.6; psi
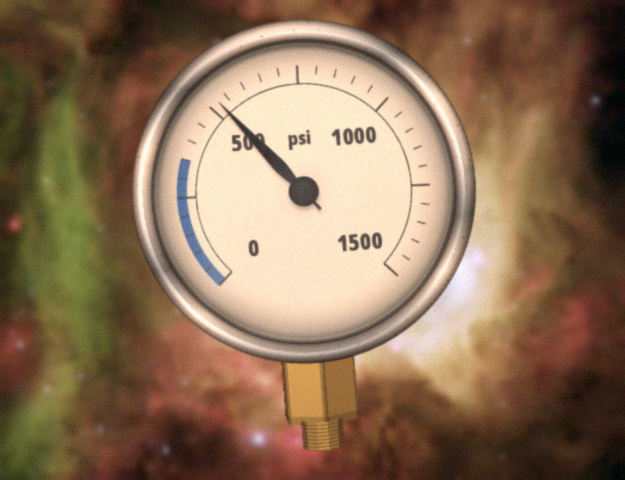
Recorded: 525; psi
